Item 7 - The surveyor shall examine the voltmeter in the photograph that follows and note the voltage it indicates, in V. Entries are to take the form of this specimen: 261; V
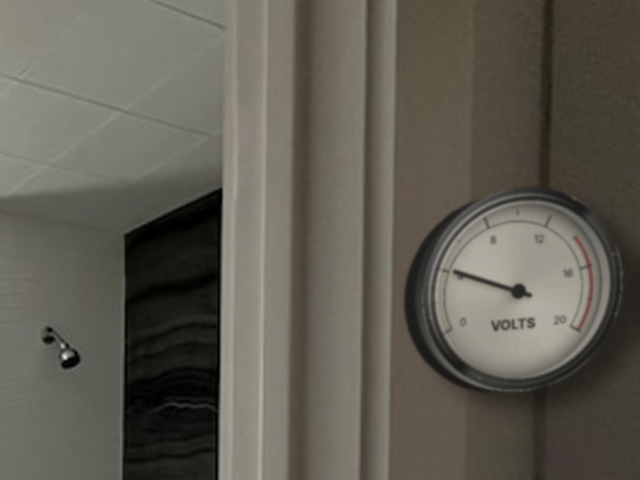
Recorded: 4; V
